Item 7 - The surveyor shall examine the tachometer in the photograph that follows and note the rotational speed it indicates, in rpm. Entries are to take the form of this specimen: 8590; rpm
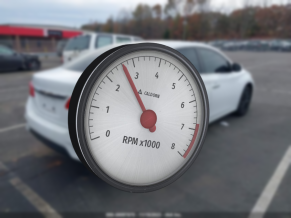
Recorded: 2600; rpm
